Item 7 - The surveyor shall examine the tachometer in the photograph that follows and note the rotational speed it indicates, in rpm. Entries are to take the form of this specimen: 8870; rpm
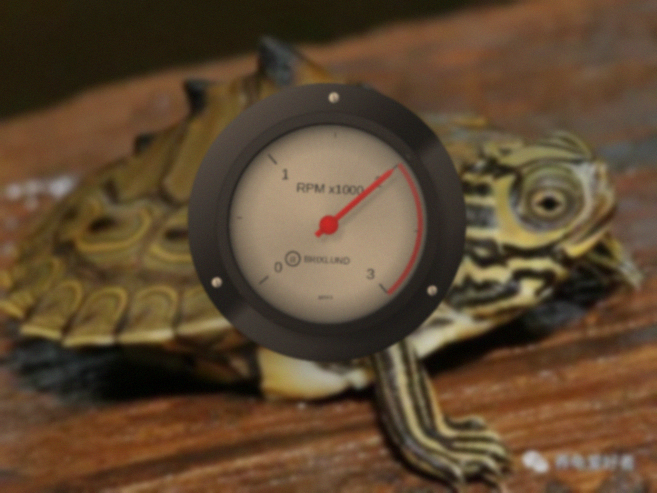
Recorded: 2000; rpm
